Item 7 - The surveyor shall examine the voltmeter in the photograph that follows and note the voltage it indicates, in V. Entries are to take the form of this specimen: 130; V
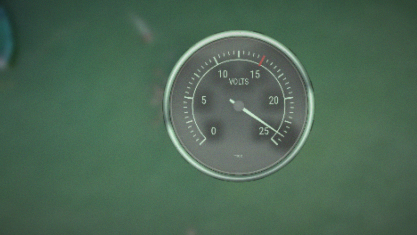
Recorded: 24; V
